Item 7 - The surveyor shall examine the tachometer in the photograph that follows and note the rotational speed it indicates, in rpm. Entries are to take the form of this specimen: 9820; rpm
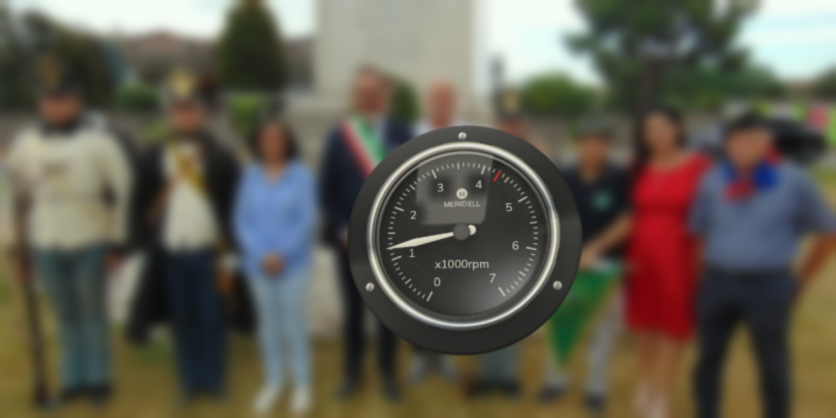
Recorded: 1200; rpm
